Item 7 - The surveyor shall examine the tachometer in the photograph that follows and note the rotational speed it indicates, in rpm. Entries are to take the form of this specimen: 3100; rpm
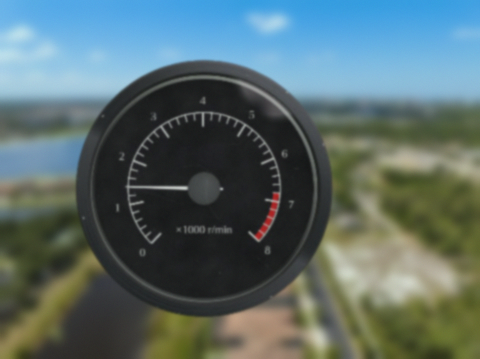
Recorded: 1400; rpm
